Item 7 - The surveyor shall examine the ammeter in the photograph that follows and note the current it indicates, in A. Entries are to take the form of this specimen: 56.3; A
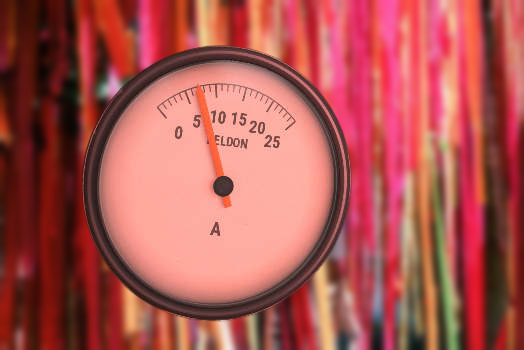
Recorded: 7; A
